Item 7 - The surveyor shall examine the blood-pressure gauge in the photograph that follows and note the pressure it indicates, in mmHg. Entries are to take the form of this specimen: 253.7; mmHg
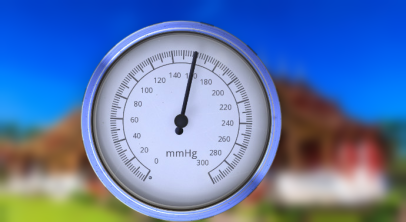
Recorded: 160; mmHg
